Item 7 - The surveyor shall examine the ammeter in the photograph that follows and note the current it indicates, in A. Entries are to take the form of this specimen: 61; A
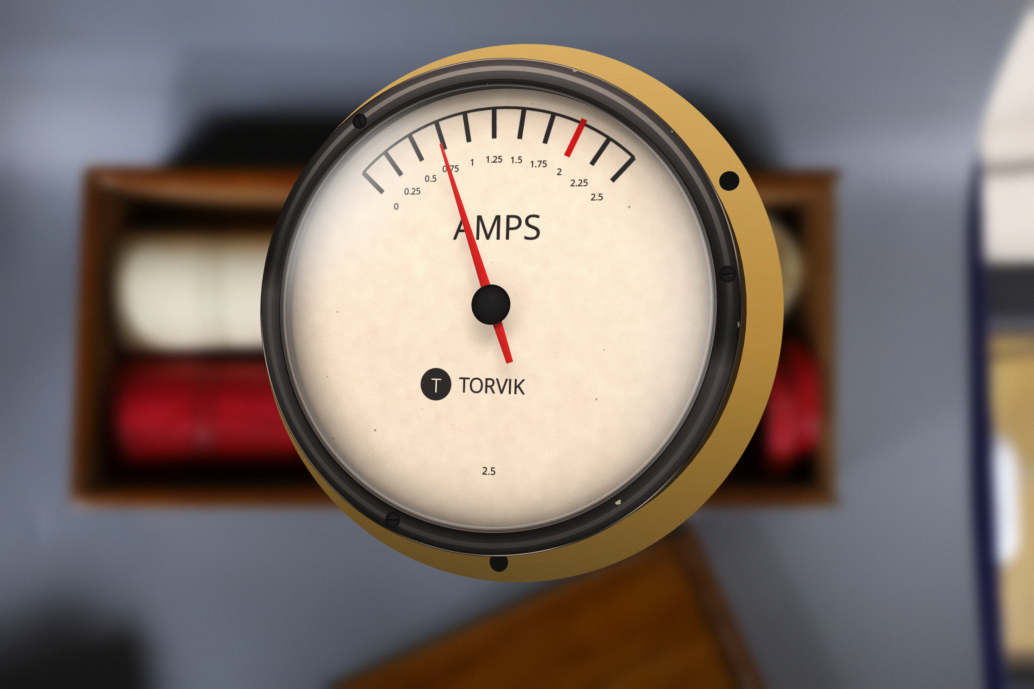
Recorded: 0.75; A
